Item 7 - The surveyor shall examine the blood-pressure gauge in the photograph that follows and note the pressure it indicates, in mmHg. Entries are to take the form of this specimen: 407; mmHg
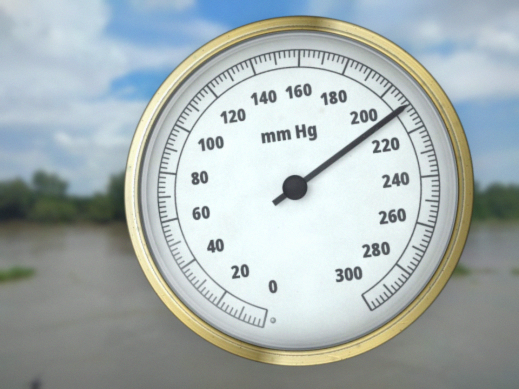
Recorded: 210; mmHg
